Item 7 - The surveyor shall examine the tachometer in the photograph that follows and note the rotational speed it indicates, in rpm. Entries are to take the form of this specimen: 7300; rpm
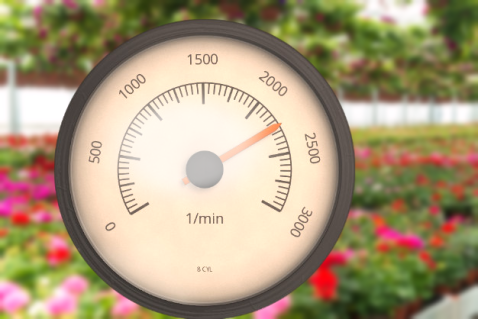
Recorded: 2250; rpm
